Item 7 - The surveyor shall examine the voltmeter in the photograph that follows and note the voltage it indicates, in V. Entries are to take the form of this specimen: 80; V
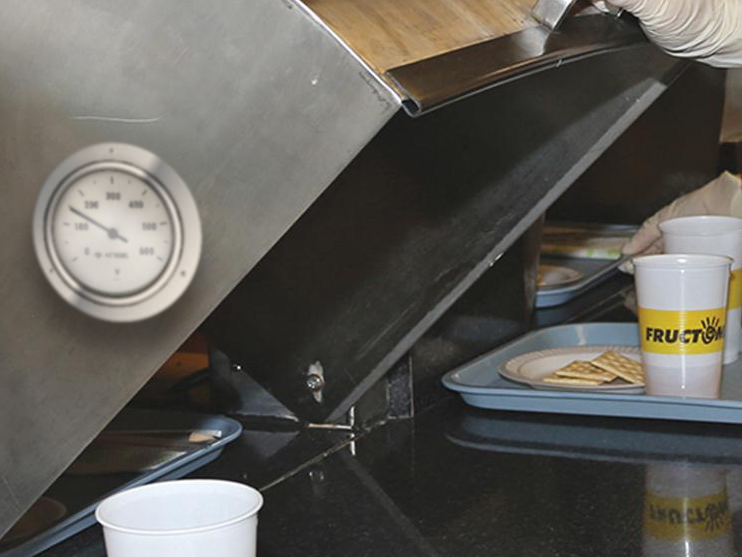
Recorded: 150; V
